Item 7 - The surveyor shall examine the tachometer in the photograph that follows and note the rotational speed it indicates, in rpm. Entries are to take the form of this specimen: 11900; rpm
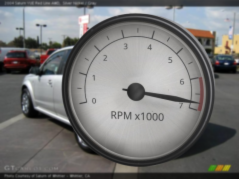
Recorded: 6750; rpm
